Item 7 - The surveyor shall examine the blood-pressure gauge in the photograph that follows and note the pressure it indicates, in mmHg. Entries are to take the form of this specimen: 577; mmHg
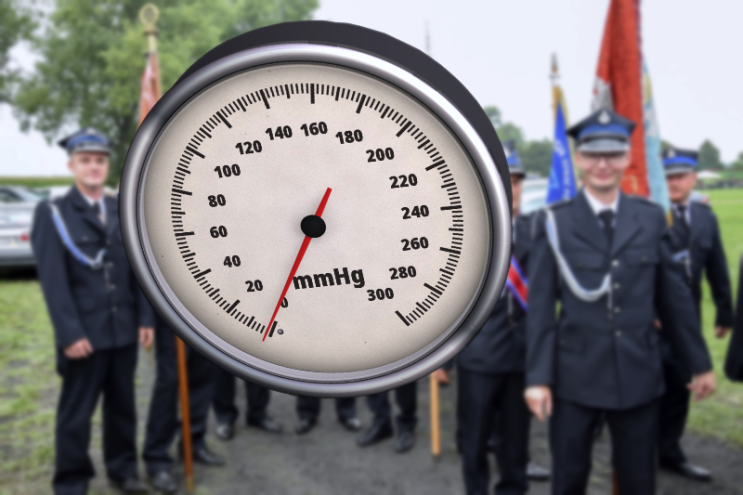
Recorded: 2; mmHg
